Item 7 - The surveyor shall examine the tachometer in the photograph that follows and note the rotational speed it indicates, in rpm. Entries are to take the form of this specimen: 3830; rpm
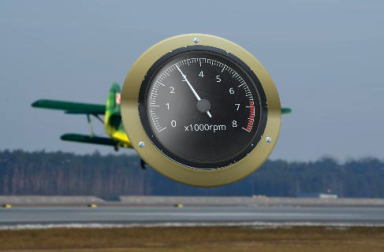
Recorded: 3000; rpm
